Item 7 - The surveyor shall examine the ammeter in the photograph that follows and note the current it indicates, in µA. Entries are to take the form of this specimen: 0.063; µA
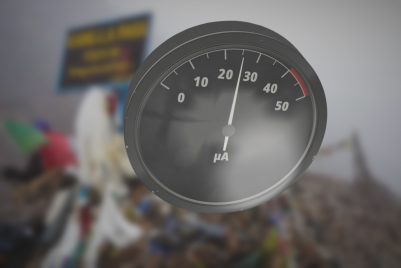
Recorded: 25; µA
